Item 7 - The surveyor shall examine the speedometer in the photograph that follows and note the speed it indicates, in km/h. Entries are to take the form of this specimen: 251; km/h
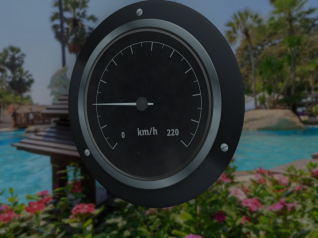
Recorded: 40; km/h
